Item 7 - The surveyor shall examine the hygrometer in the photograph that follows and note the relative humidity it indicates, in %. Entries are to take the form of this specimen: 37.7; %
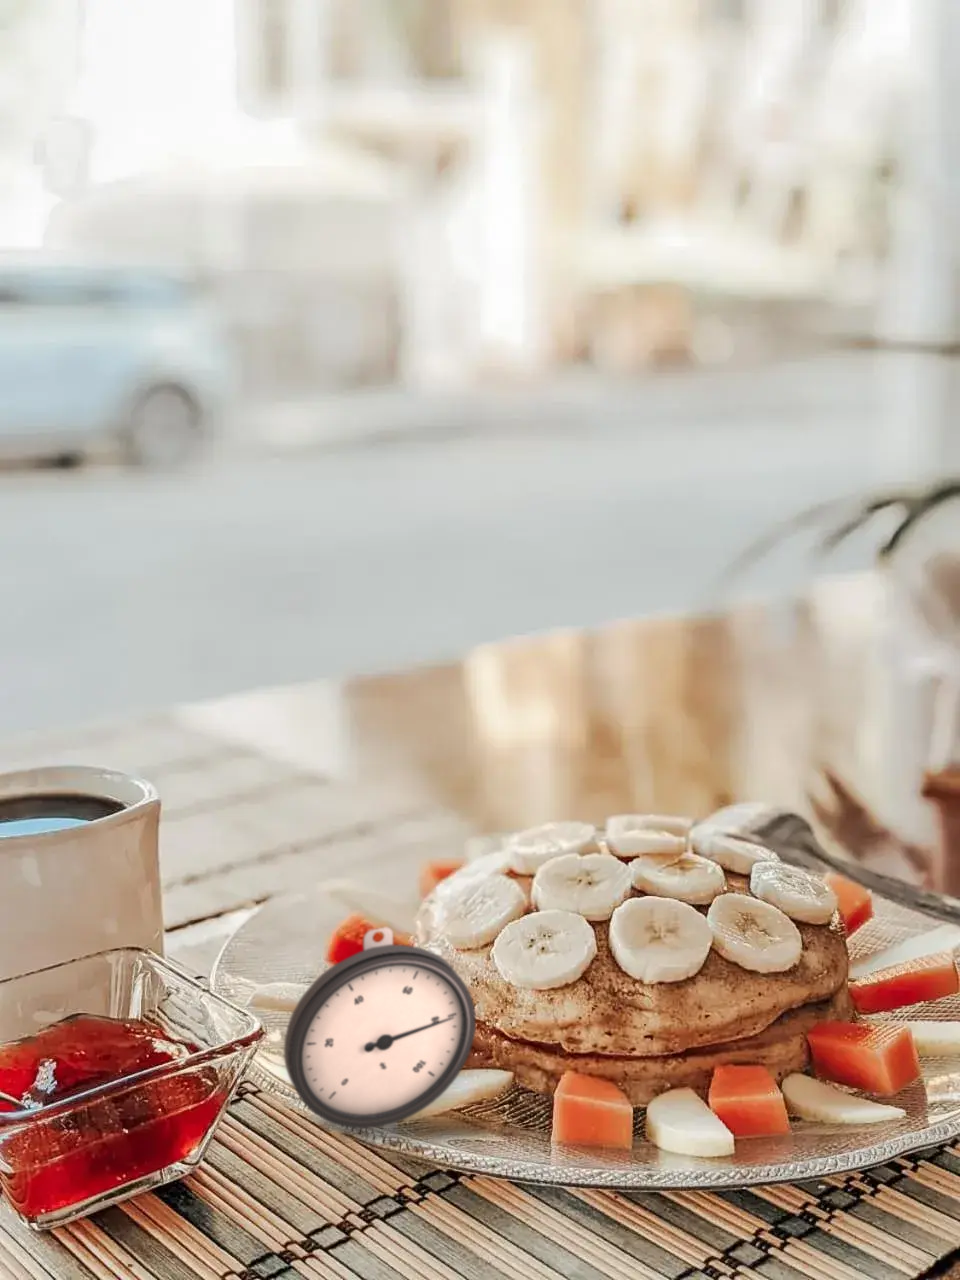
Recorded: 80; %
